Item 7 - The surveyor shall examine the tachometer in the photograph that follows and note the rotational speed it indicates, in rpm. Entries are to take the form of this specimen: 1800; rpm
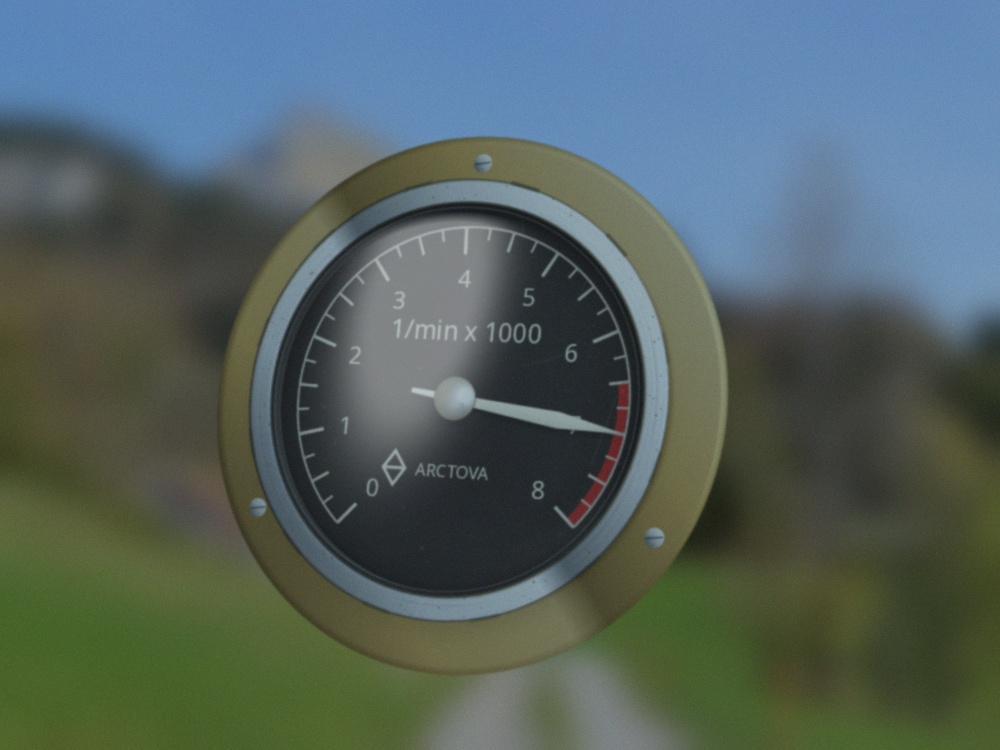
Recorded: 7000; rpm
